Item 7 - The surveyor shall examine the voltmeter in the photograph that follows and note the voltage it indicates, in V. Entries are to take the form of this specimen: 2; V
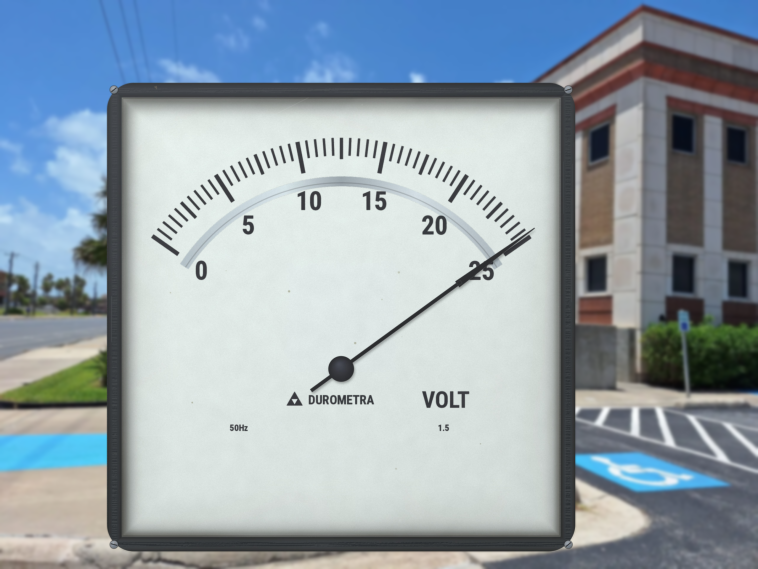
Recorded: 24.75; V
